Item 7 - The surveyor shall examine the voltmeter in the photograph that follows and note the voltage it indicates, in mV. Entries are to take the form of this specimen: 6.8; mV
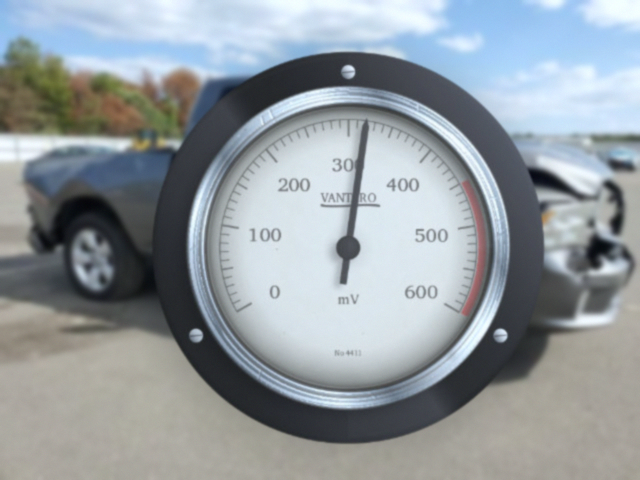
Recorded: 320; mV
